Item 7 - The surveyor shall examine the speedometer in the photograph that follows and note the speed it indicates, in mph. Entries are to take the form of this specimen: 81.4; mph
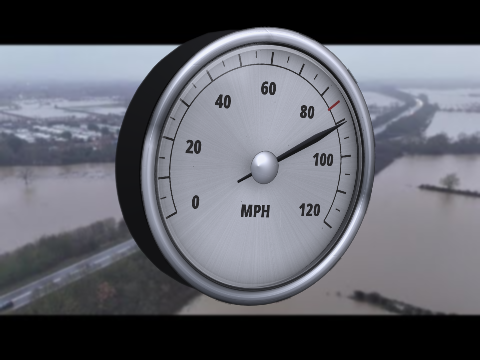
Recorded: 90; mph
